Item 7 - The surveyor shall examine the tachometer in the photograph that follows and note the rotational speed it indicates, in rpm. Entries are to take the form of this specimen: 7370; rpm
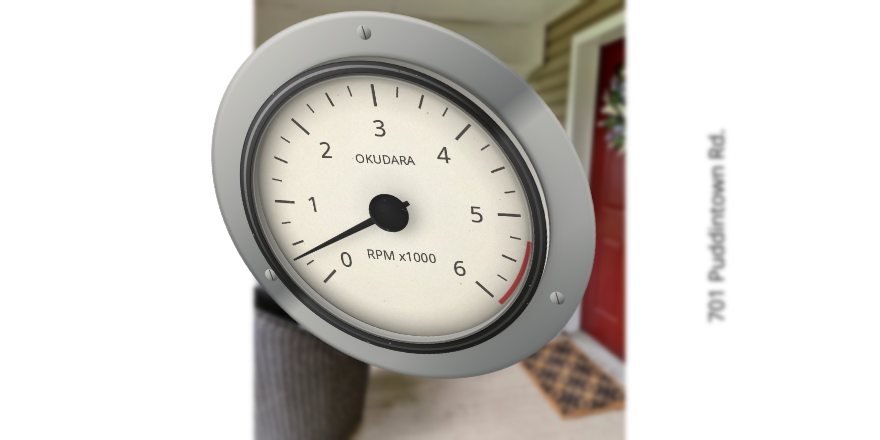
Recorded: 375; rpm
